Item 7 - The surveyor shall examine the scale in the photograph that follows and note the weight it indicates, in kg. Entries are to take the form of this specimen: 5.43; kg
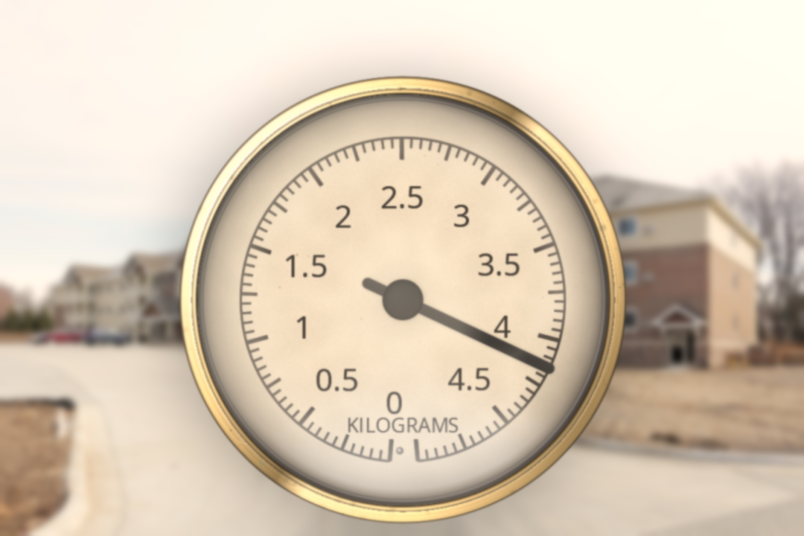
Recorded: 4.15; kg
